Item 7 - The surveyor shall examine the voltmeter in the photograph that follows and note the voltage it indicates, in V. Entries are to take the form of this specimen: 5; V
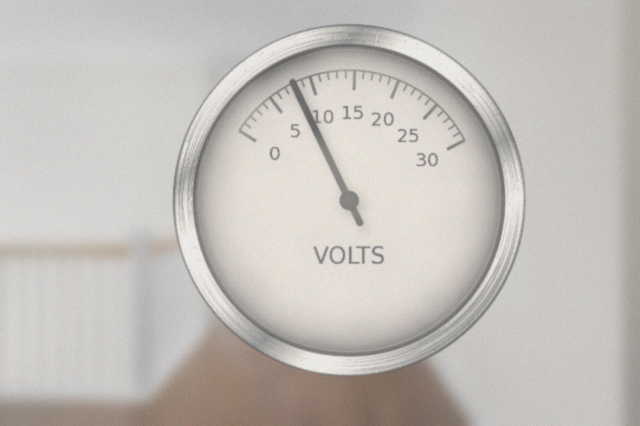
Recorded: 8; V
